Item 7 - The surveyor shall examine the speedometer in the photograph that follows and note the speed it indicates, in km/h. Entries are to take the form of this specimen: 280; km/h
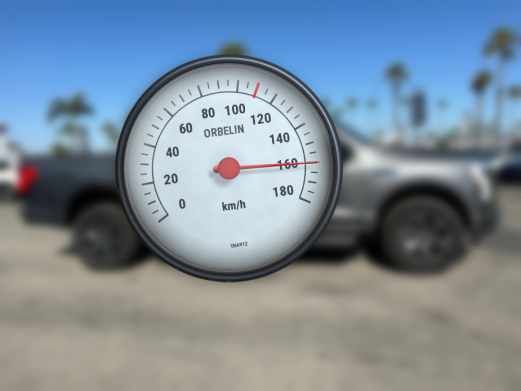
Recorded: 160; km/h
